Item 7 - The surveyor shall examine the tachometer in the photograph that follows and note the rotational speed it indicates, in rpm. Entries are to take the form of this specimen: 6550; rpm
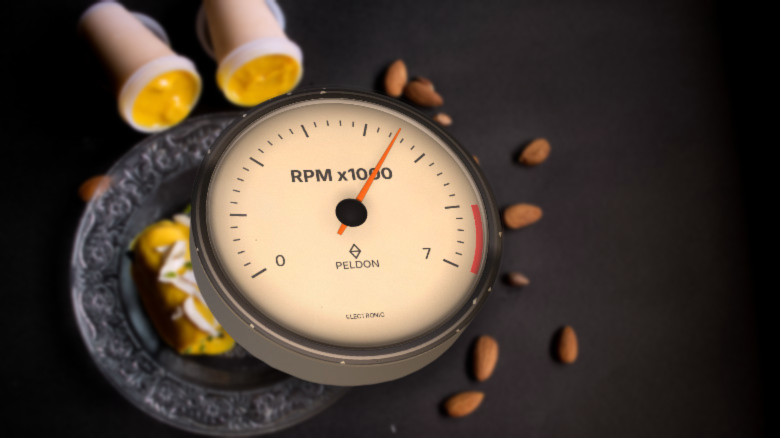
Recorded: 4500; rpm
